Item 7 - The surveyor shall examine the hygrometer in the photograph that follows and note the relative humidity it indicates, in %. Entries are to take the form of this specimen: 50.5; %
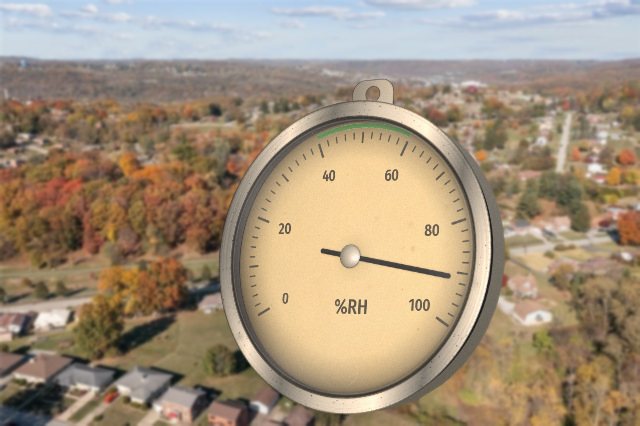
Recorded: 91; %
